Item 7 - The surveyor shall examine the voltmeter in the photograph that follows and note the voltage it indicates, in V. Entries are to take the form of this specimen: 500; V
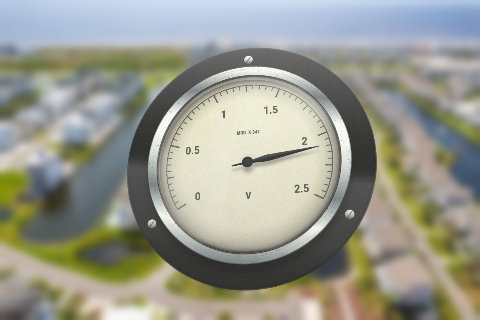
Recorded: 2.1; V
